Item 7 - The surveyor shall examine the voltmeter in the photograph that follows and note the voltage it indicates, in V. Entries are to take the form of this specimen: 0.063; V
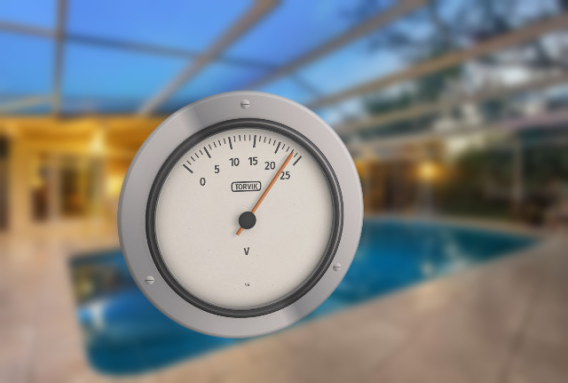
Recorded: 23; V
